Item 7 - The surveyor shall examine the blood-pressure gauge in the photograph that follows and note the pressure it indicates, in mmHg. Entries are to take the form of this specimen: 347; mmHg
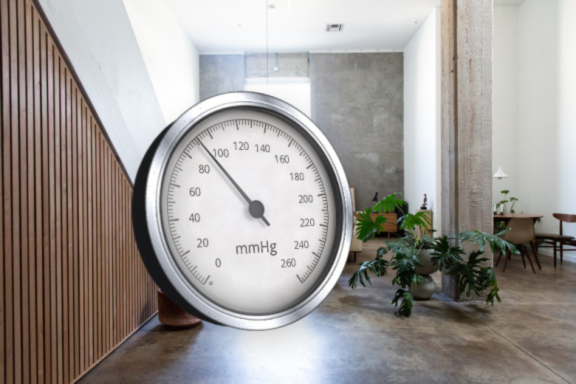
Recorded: 90; mmHg
